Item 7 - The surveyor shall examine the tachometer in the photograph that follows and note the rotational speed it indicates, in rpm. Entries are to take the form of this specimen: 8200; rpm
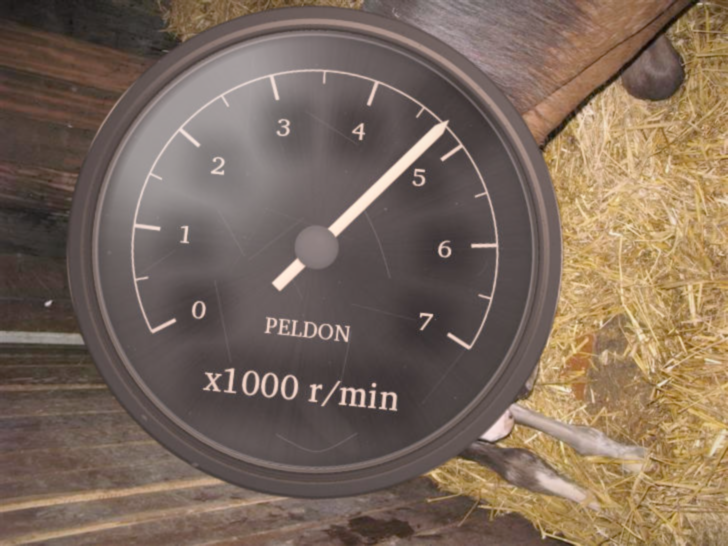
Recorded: 4750; rpm
